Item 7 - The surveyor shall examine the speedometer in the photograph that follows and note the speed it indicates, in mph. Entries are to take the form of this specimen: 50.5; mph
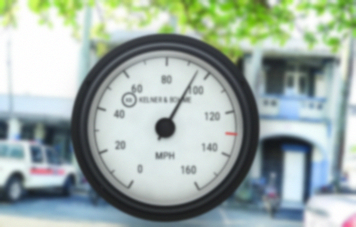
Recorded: 95; mph
